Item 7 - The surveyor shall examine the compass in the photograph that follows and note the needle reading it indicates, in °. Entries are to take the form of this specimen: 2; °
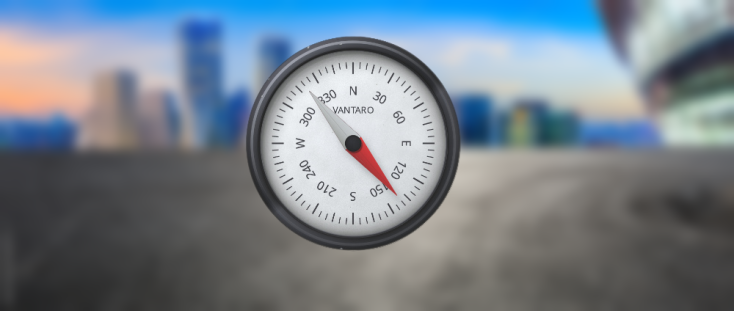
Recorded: 140; °
